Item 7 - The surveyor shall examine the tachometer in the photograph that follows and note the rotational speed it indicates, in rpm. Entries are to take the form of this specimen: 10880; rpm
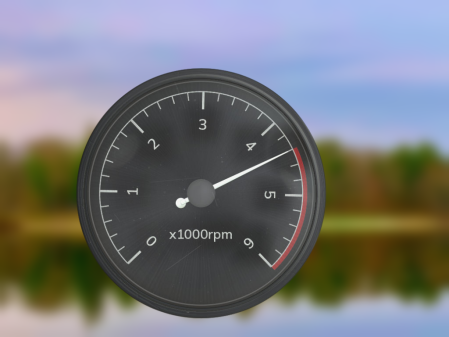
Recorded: 4400; rpm
